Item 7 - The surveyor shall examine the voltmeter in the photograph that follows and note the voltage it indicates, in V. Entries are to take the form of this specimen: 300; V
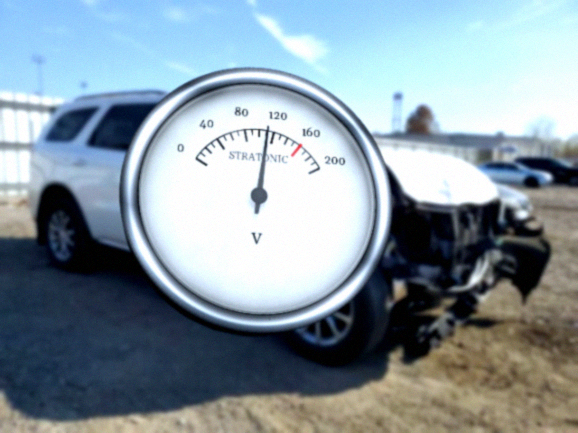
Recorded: 110; V
